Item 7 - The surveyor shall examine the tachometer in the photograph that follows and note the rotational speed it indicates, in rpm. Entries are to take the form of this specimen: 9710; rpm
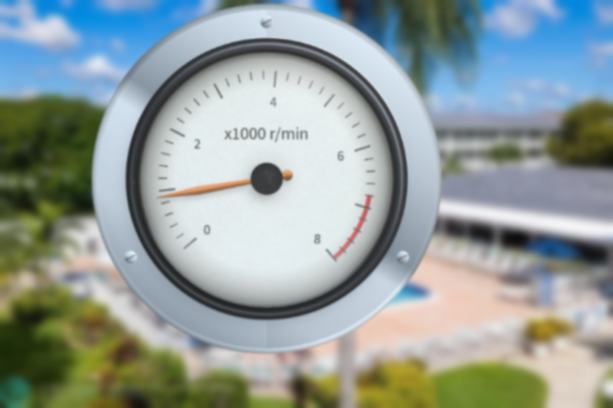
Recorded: 900; rpm
